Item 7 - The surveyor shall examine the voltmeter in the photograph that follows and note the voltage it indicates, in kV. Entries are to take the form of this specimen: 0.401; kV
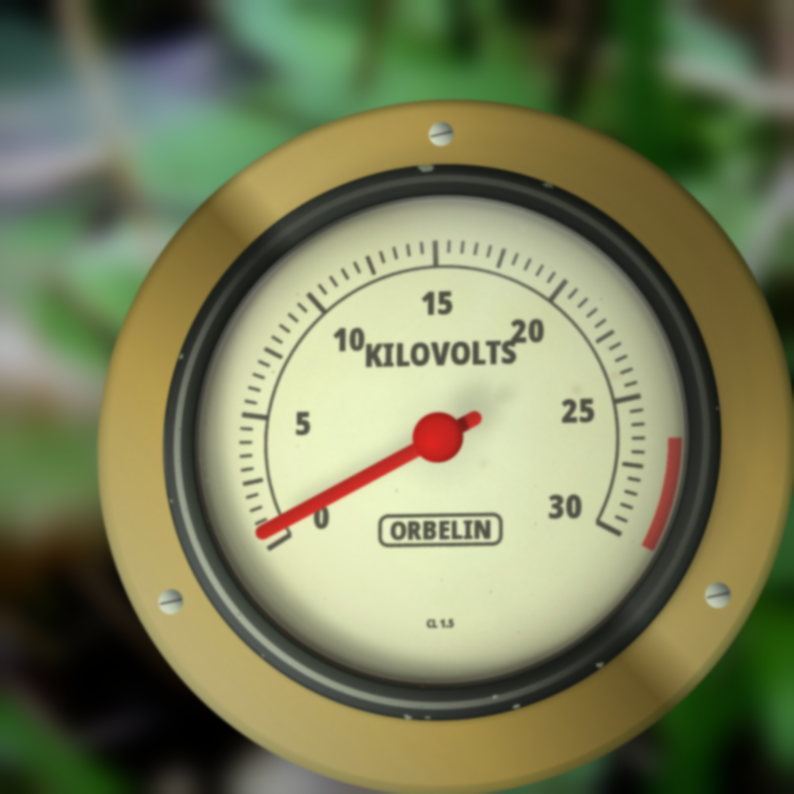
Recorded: 0.5; kV
